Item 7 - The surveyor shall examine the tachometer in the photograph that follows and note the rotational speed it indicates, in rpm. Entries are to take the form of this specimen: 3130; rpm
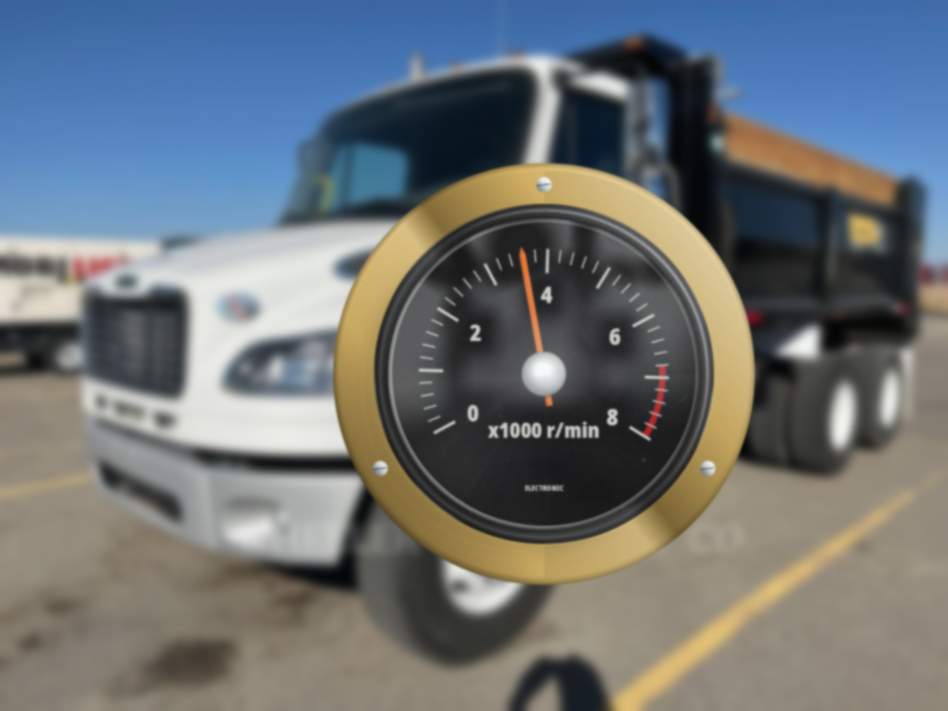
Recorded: 3600; rpm
